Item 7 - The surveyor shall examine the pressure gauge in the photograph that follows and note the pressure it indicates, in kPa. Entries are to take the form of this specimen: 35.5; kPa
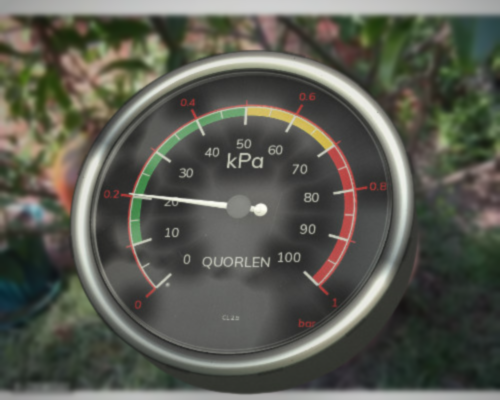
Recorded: 20; kPa
